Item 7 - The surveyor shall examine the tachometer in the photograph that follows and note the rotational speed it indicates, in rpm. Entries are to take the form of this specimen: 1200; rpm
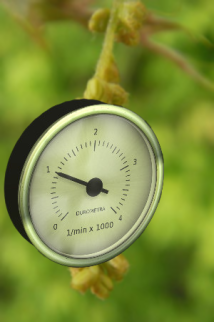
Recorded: 1000; rpm
